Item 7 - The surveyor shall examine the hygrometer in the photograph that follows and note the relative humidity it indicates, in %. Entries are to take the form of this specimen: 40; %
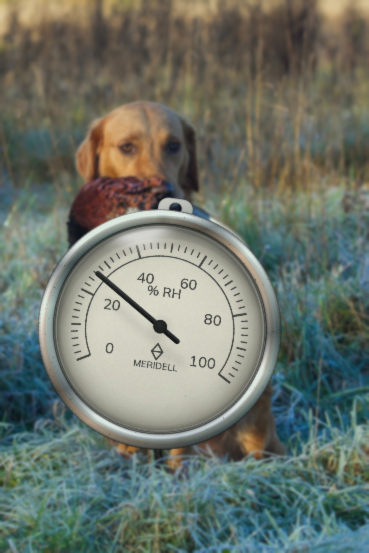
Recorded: 26; %
